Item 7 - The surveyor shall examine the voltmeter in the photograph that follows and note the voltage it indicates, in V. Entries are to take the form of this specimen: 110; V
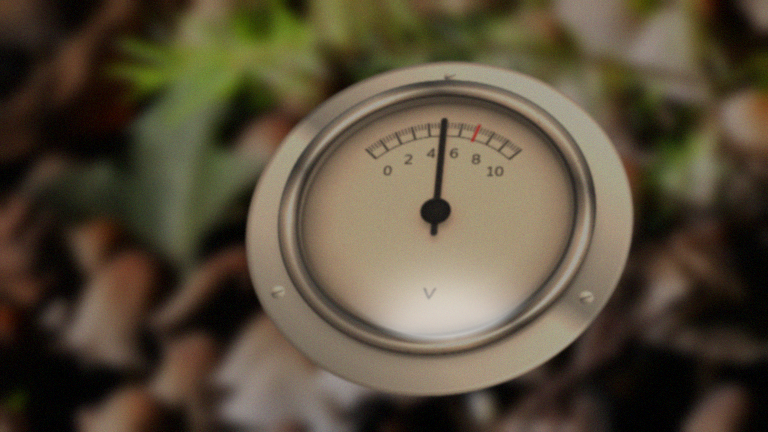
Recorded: 5; V
